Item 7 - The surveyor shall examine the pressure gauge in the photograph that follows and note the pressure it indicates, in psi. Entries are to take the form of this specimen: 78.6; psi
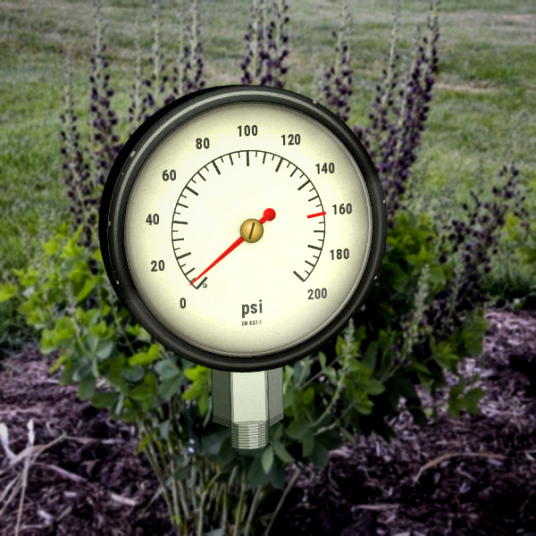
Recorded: 5; psi
